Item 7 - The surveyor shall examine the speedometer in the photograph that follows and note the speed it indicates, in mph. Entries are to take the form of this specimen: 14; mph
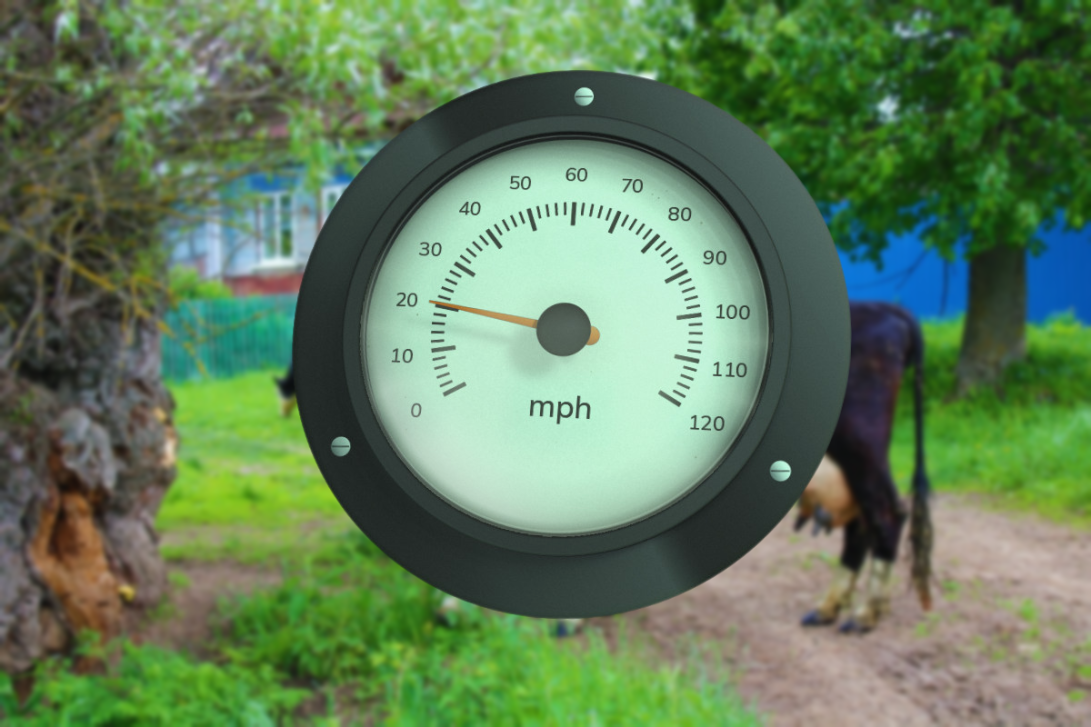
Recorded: 20; mph
